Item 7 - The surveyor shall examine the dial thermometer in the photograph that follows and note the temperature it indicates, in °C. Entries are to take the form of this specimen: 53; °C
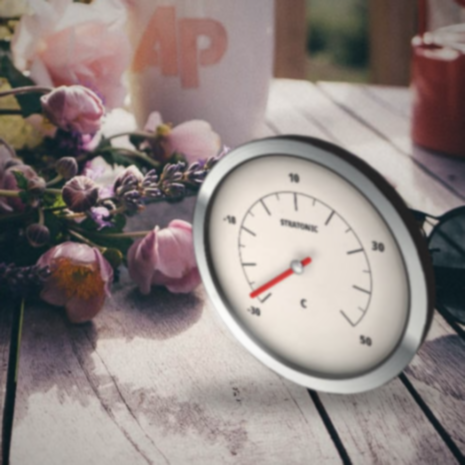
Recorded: -27.5; °C
